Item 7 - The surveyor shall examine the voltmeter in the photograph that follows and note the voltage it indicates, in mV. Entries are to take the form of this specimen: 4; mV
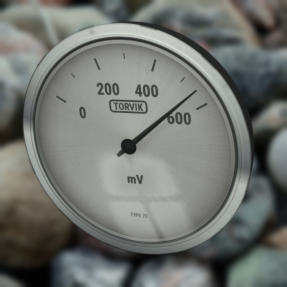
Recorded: 550; mV
